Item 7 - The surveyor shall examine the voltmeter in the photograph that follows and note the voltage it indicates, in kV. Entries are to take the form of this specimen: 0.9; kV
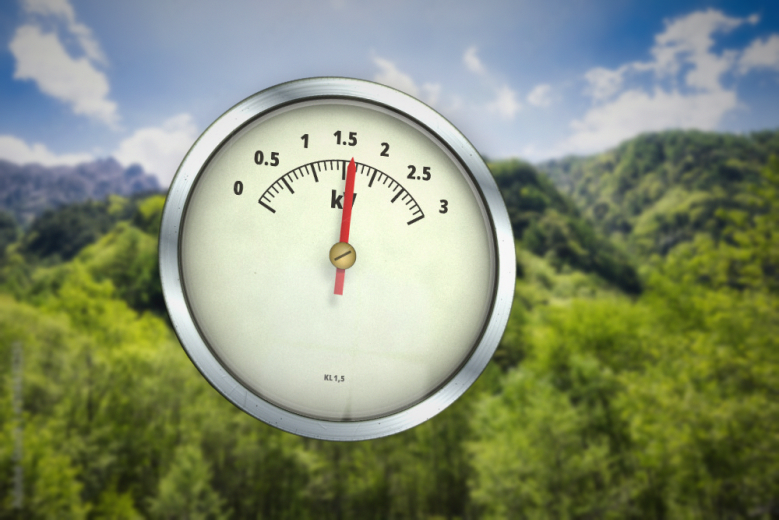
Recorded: 1.6; kV
